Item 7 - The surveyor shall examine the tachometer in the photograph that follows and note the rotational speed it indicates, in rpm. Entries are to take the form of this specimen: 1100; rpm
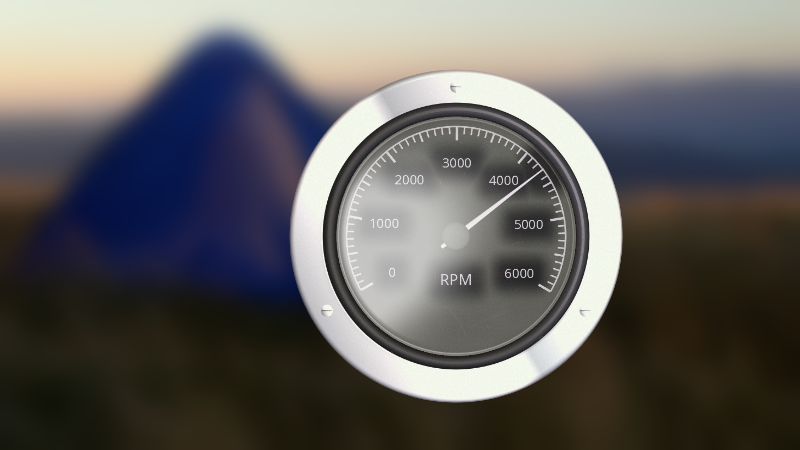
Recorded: 4300; rpm
